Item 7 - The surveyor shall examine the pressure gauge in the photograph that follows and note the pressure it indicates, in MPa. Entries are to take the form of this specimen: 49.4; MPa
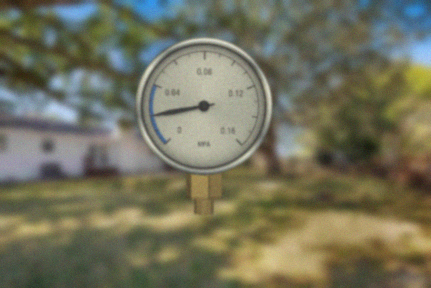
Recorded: 0.02; MPa
